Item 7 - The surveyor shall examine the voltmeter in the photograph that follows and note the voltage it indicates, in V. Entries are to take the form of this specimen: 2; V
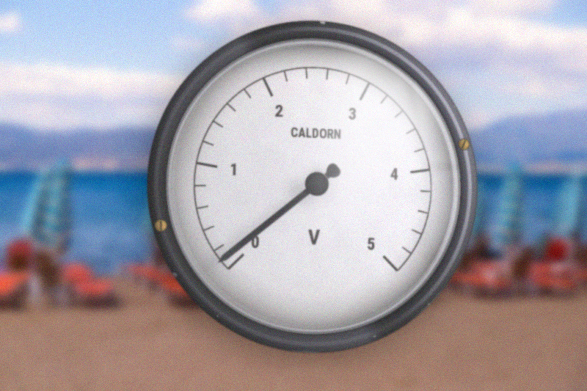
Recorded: 0.1; V
